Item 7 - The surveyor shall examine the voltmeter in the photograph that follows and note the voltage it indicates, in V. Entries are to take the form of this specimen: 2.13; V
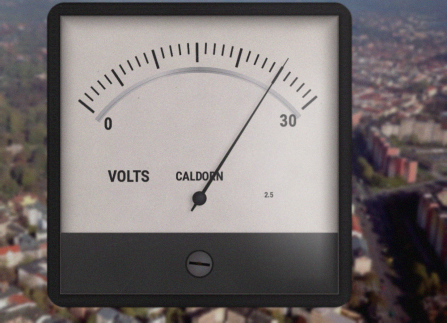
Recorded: 25; V
